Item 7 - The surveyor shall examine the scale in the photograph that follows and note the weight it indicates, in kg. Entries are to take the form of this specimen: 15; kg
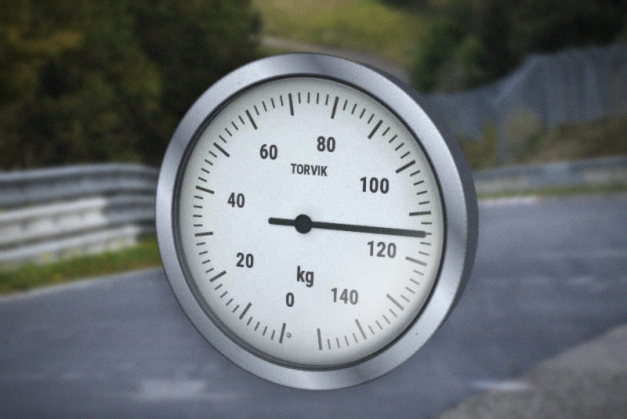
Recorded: 114; kg
